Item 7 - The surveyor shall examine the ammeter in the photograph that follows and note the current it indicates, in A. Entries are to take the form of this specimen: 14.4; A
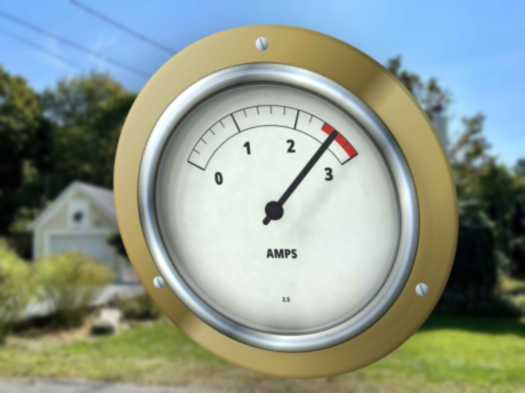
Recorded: 2.6; A
